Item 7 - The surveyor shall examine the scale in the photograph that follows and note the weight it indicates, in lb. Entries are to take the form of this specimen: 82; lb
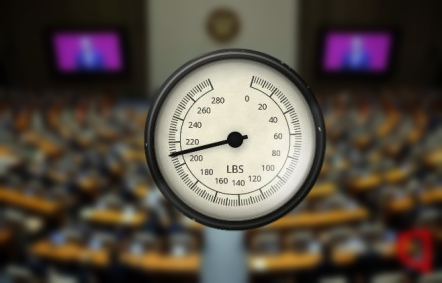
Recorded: 210; lb
